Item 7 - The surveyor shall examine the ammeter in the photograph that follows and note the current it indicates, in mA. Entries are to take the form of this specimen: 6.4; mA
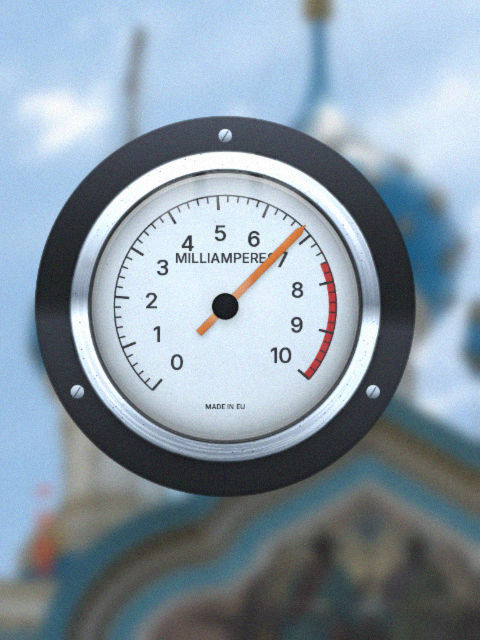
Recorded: 6.8; mA
